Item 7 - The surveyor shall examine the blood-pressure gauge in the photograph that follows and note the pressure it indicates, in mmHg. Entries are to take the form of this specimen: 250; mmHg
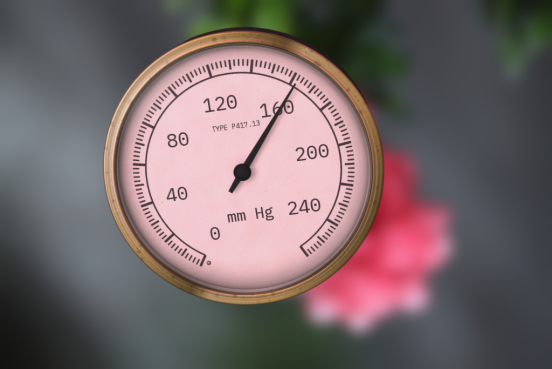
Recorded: 162; mmHg
